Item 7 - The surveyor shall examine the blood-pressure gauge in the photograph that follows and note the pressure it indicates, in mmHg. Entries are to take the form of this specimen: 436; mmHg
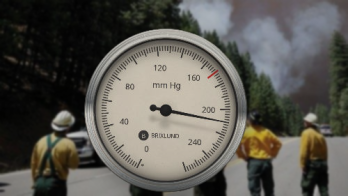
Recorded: 210; mmHg
